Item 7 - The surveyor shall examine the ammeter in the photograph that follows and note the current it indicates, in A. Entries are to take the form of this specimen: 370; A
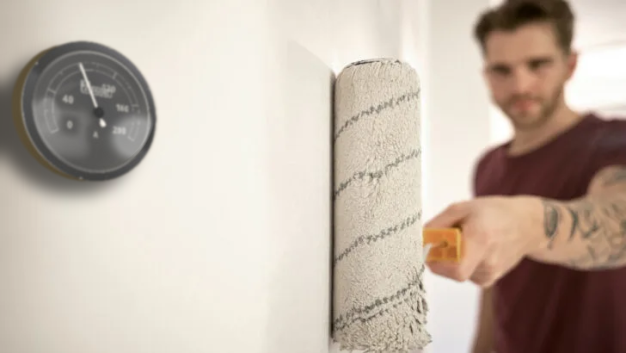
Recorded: 80; A
